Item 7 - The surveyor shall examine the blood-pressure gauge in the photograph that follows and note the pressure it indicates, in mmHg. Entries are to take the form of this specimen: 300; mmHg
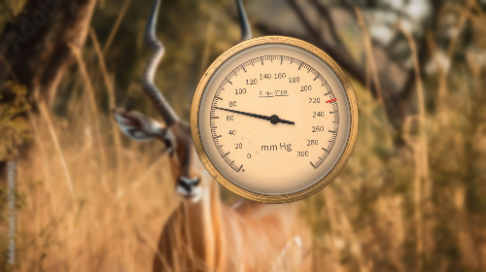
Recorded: 70; mmHg
